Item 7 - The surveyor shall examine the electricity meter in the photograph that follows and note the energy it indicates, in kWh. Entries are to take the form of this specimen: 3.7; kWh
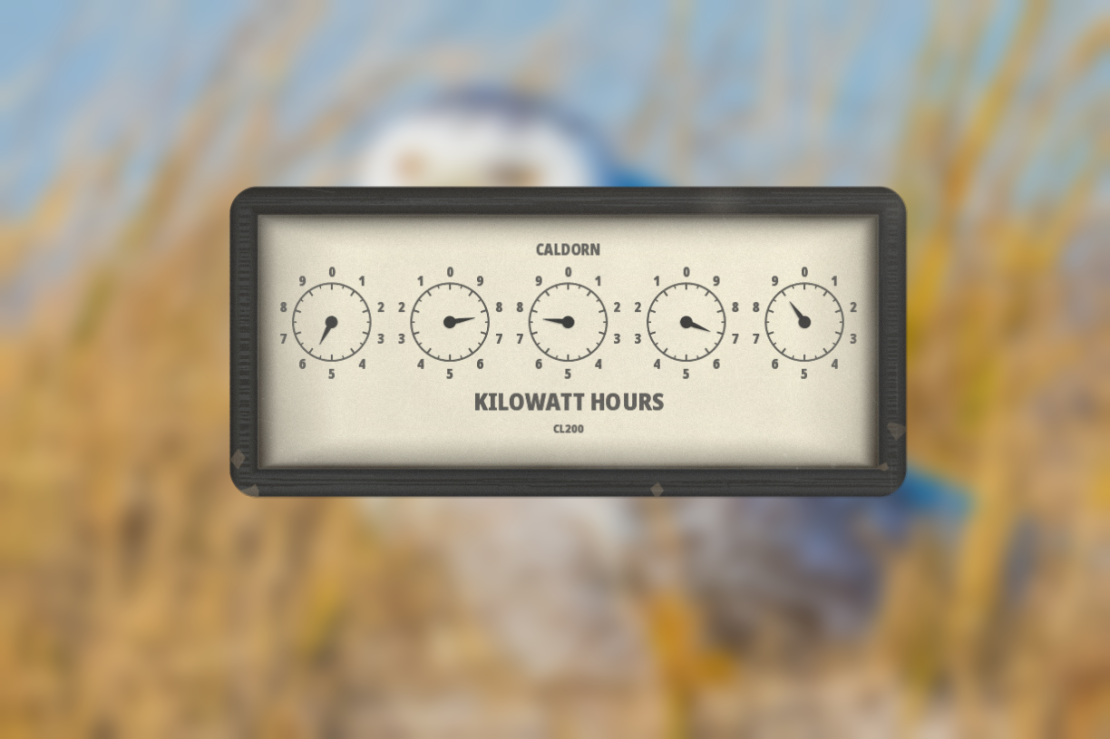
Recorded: 57769; kWh
